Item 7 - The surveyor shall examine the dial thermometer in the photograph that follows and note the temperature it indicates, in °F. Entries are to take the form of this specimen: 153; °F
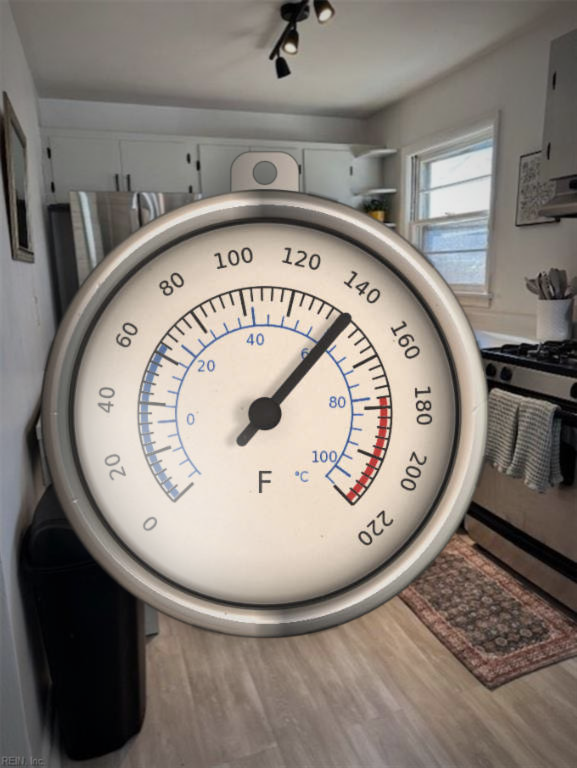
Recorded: 142; °F
